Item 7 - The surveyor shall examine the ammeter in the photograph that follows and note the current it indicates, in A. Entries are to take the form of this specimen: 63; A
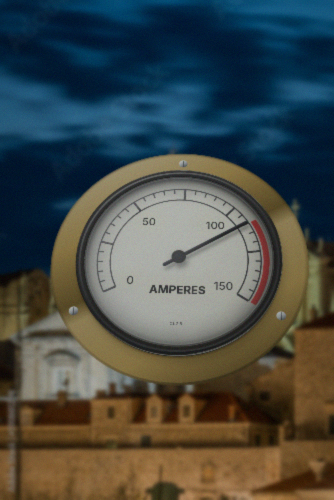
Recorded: 110; A
